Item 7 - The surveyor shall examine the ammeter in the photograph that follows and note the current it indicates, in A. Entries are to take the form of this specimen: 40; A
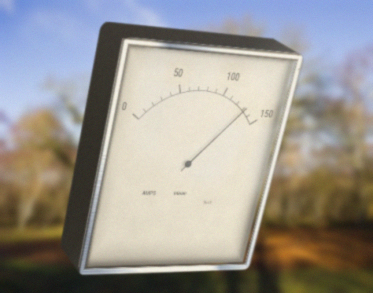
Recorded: 130; A
